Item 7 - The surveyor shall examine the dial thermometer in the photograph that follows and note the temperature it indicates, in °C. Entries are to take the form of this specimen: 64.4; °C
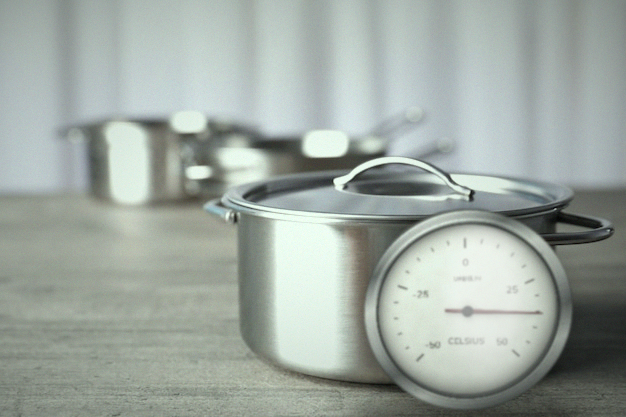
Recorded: 35; °C
